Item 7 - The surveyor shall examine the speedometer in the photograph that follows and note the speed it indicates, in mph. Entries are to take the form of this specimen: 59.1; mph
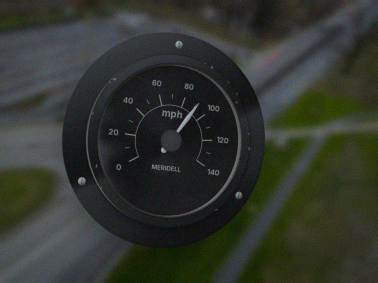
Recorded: 90; mph
